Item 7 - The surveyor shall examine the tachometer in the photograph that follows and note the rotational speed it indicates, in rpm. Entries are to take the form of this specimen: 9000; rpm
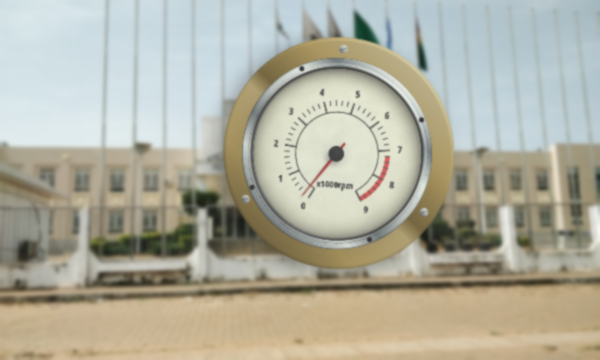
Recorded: 200; rpm
